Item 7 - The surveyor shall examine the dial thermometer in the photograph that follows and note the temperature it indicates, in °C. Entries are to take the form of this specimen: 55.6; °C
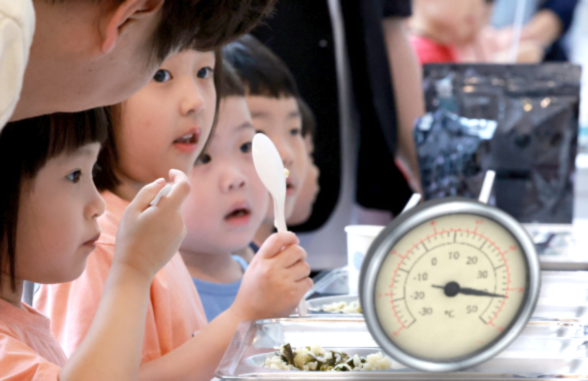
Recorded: 40; °C
